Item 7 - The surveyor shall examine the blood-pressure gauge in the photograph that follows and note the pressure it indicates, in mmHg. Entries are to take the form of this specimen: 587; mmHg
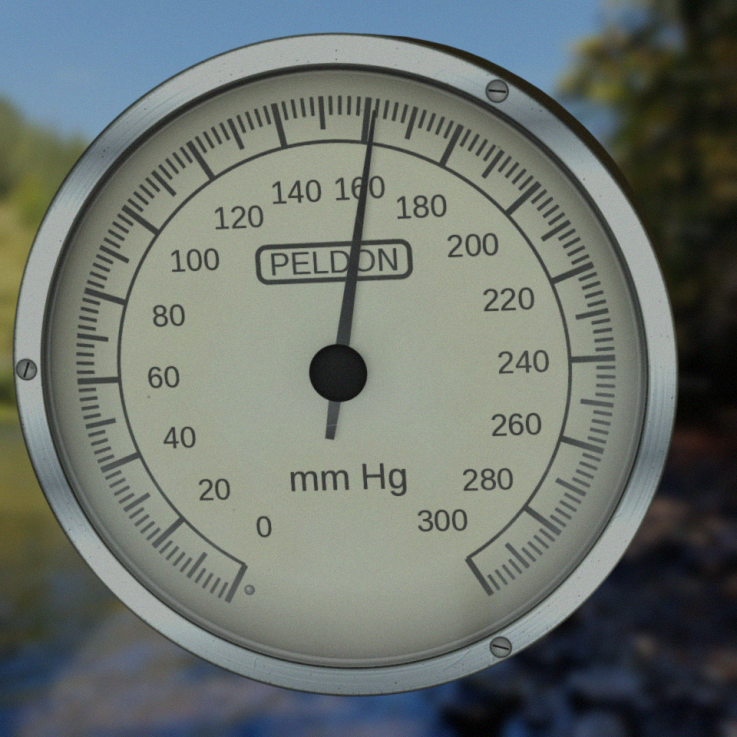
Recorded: 162; mmHg
